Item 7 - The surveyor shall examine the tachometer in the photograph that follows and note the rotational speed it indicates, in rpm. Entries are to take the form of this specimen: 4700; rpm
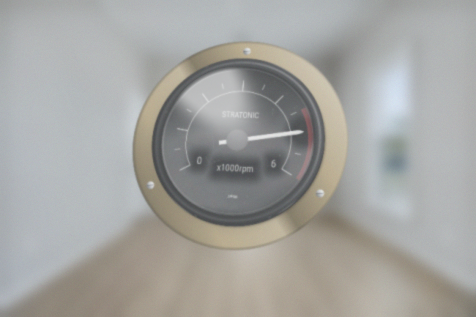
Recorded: 5000; rpm
